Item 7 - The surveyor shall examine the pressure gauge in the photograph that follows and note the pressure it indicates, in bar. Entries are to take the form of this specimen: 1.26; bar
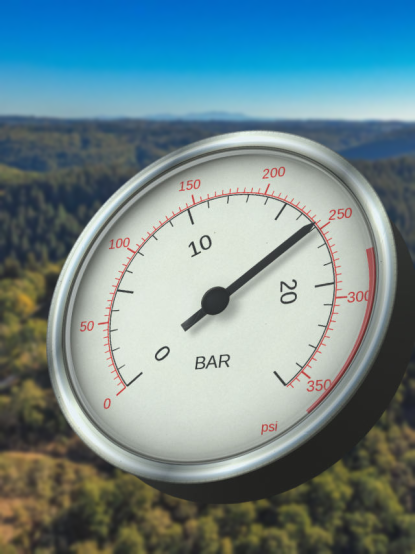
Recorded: 17; bar
